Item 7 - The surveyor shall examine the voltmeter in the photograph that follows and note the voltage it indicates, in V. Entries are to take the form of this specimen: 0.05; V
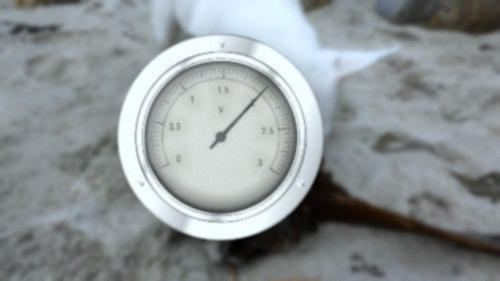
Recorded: 2; V
